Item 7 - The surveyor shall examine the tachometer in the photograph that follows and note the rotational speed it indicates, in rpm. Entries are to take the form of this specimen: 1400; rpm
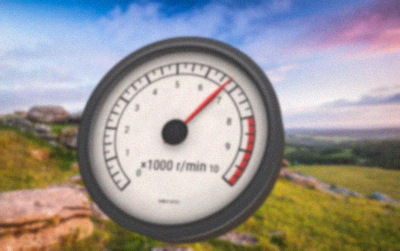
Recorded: 6750; rpm
